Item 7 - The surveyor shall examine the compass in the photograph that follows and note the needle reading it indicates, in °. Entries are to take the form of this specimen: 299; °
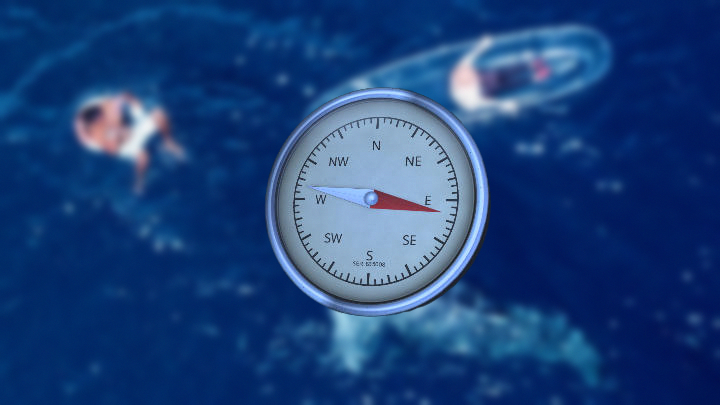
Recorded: 100; °
